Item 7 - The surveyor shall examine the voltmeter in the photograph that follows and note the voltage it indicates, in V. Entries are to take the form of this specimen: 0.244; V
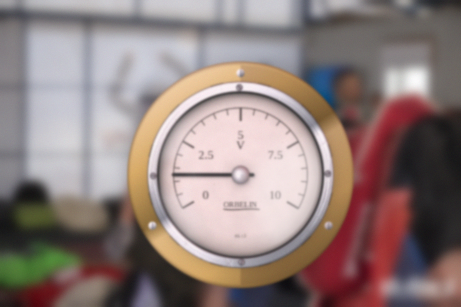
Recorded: 1.25; V
